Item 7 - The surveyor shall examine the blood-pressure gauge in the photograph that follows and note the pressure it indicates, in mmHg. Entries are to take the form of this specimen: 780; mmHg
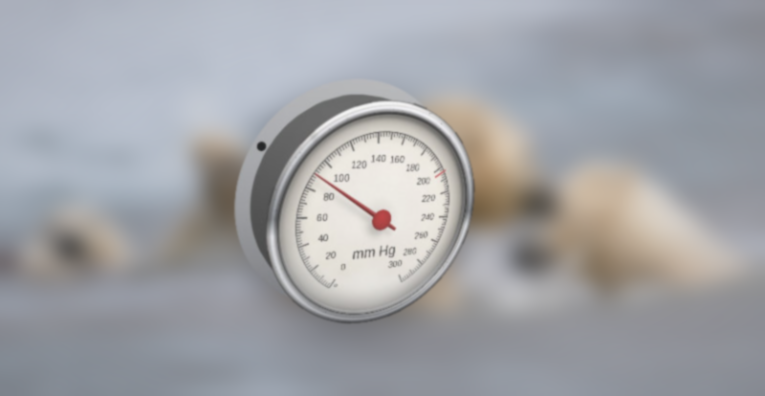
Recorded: 90; mmHg
